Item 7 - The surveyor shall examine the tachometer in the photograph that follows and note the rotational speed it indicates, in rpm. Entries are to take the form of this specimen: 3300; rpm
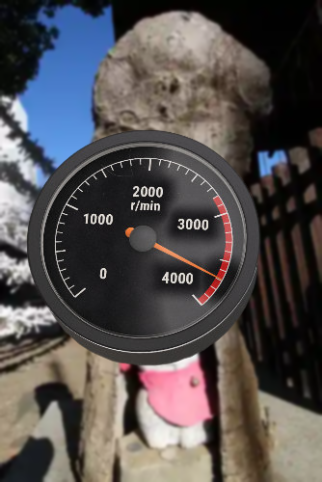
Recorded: 3700; rpm
